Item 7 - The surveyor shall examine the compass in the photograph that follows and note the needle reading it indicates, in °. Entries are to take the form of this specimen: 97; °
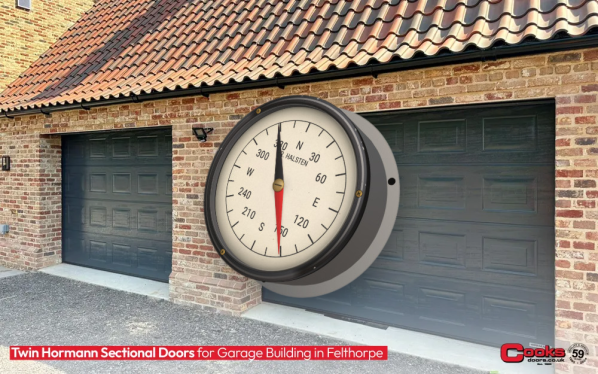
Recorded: 150; °
